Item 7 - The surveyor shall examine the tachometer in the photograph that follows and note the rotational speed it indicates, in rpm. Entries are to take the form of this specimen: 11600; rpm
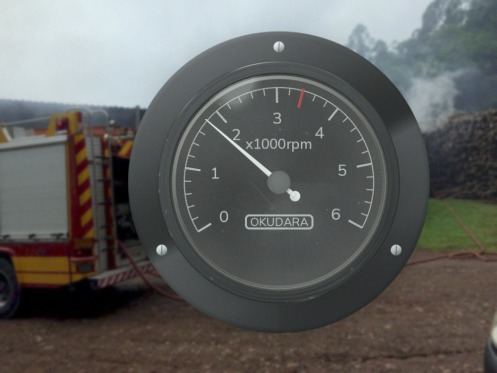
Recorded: 1800; rpm
